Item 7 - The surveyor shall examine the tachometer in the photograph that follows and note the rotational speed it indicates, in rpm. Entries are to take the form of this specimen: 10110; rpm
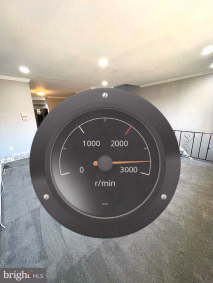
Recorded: 2750; rpm
